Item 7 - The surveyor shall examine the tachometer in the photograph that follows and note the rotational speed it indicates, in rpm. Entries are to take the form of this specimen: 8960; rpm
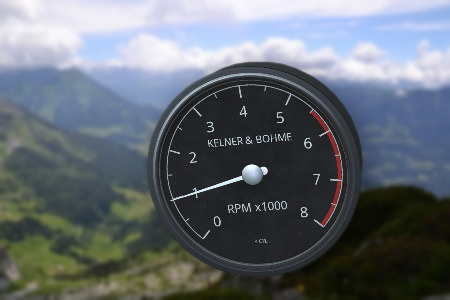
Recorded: 1000; rpm
